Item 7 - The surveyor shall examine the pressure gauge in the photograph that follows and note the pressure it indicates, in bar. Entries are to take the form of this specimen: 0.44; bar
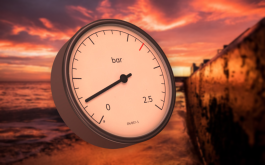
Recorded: 0.25; bar
